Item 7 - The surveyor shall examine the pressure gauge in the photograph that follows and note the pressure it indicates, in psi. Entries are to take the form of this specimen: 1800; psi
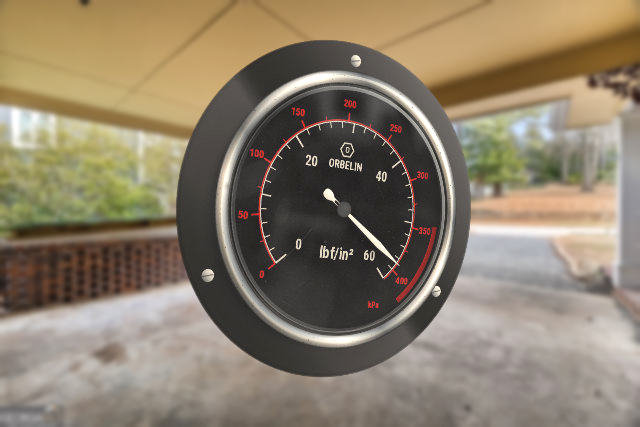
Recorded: 57; psi
